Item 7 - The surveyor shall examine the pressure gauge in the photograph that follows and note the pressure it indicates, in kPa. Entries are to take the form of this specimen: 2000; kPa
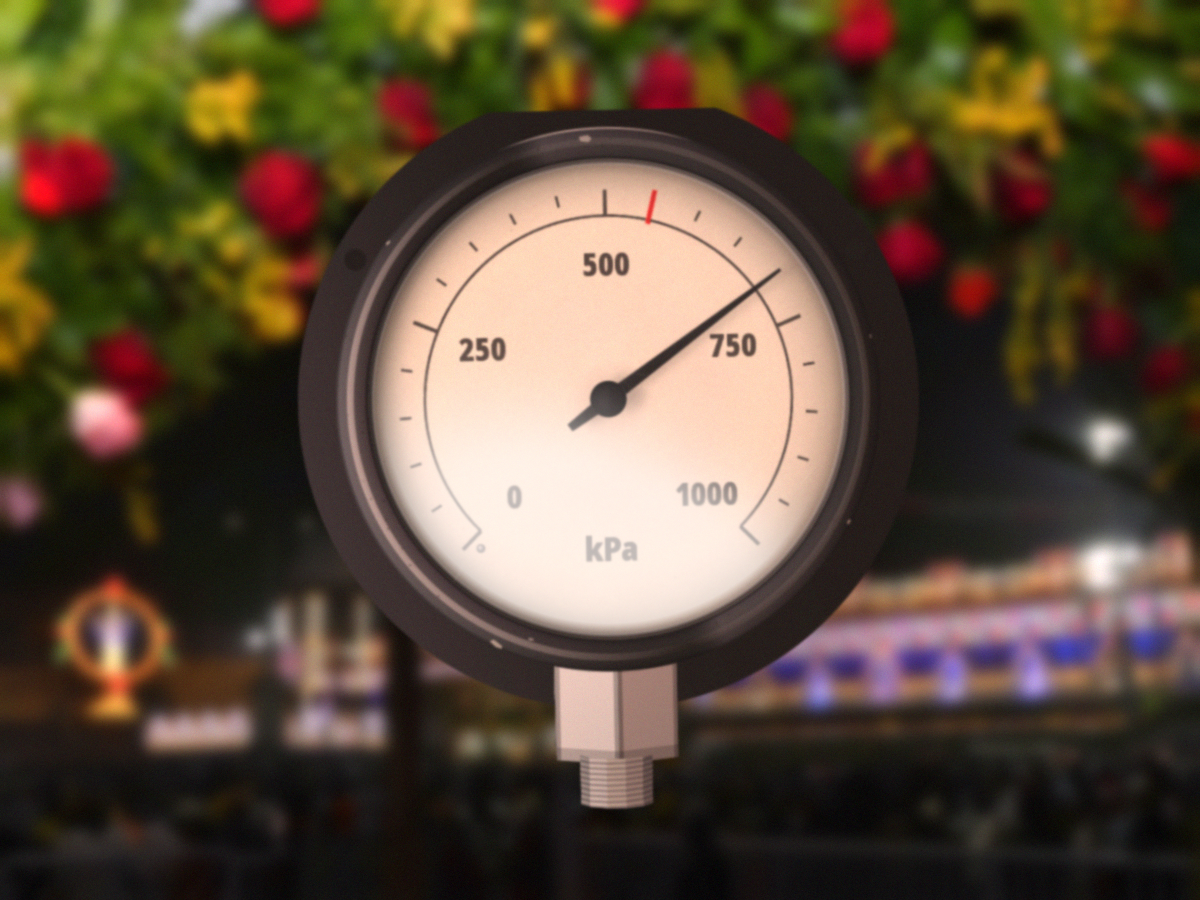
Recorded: 700; kPa
